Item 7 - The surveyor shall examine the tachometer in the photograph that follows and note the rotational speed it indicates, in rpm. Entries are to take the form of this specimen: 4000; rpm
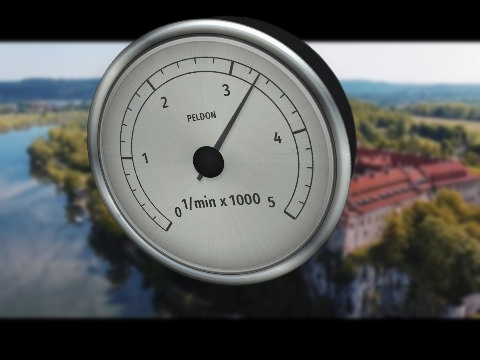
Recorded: 3300; rpm
